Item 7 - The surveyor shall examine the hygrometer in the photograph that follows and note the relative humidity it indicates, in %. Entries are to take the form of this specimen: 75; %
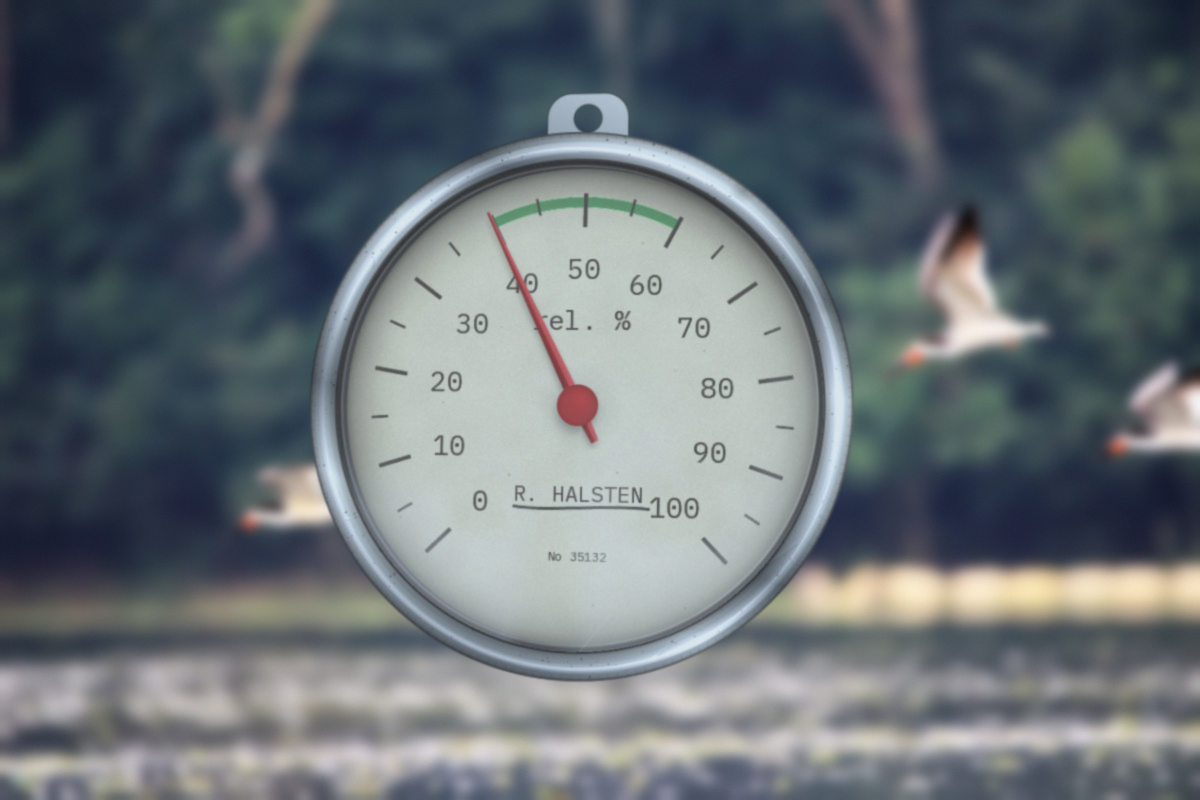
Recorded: 40; %
